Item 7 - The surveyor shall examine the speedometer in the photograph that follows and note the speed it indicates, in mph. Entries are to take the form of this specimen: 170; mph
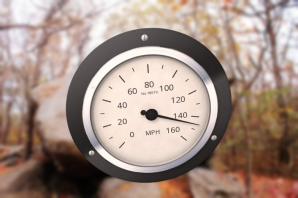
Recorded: 145; mph
